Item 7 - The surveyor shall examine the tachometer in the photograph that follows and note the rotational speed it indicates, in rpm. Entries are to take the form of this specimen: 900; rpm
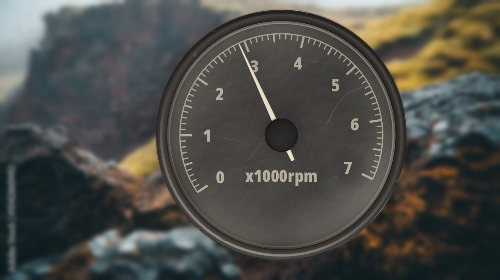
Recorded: 2900; rpm
